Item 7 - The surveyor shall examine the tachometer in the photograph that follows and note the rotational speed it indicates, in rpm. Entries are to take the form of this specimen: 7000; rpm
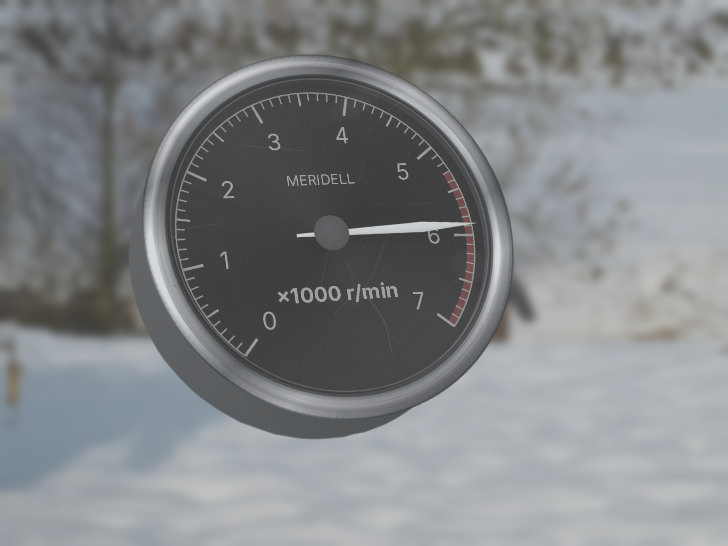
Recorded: 5900; rpm
